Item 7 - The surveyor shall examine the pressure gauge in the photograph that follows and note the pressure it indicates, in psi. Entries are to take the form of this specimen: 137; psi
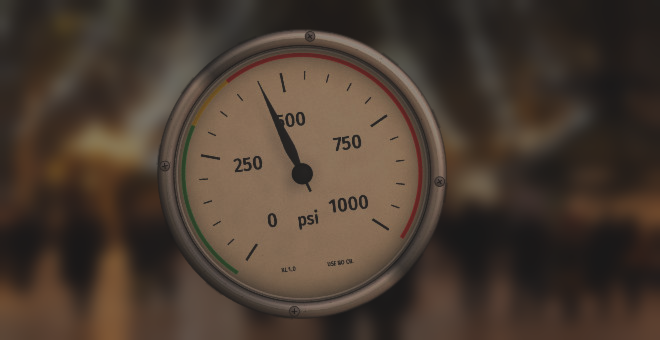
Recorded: 450; psi
